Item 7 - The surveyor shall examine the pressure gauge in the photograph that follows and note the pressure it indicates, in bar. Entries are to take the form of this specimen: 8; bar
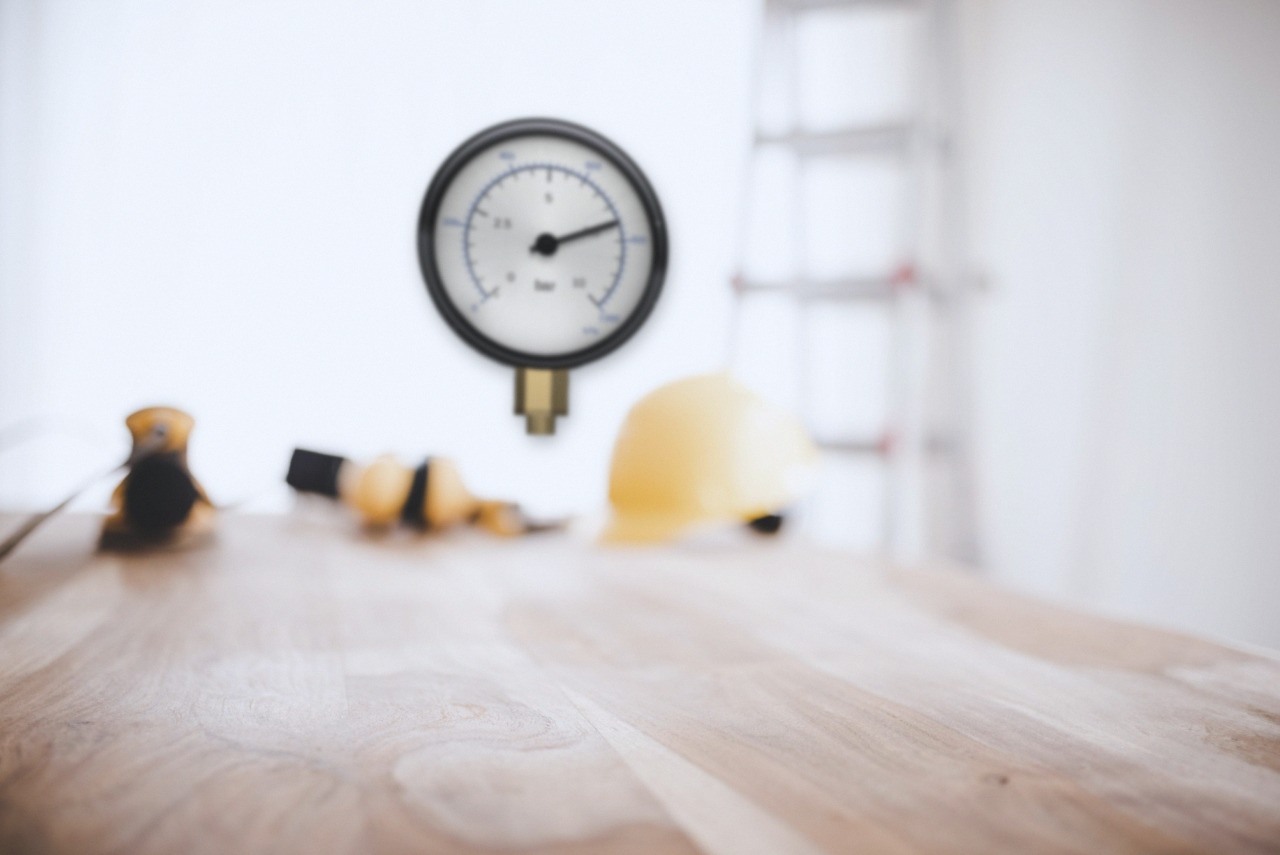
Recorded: 7.5; bar
